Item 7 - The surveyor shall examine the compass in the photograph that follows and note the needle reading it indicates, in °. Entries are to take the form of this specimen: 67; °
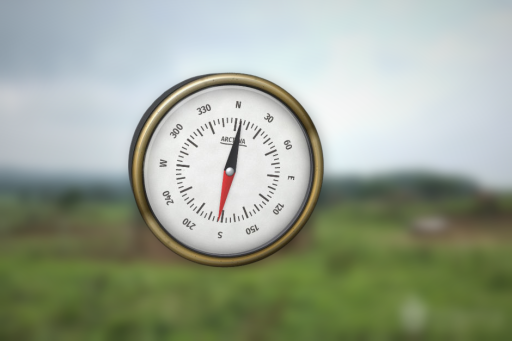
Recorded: 185; °
